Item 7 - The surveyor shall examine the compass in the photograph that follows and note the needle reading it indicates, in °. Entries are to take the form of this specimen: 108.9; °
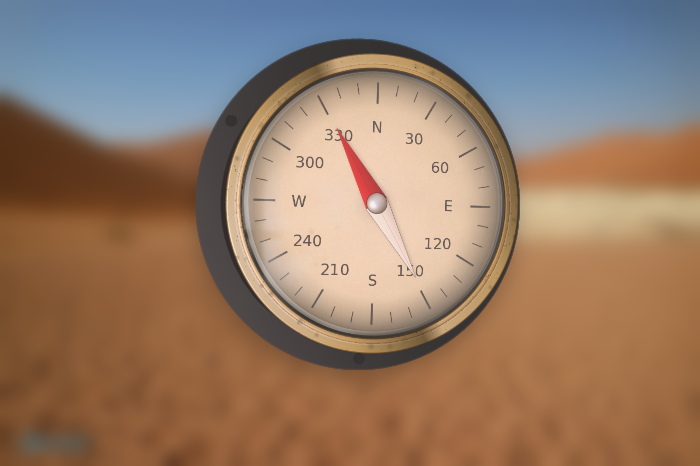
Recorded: 330; °
